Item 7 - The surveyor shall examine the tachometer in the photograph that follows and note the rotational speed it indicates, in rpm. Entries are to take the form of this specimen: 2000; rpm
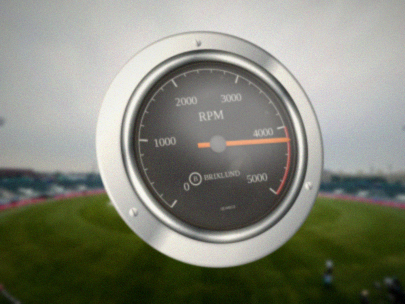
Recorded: 4200; rpm
